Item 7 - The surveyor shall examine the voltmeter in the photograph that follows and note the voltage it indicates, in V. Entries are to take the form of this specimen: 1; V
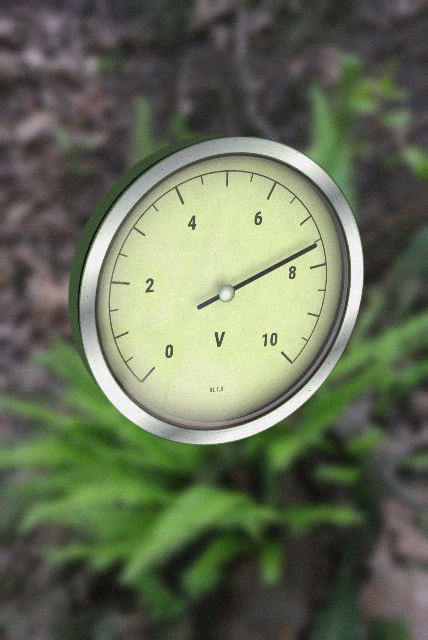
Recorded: 7.5; V
